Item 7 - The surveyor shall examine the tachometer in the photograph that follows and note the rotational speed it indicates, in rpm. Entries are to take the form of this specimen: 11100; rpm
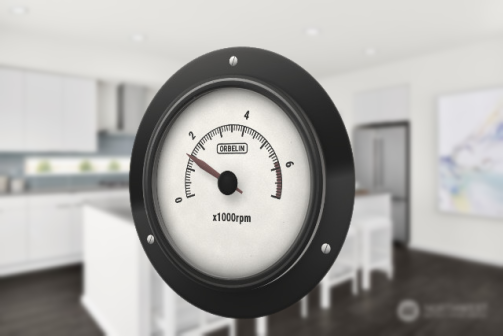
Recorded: 1500; rpm
